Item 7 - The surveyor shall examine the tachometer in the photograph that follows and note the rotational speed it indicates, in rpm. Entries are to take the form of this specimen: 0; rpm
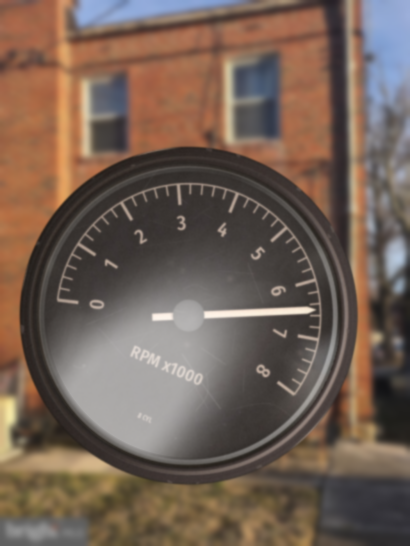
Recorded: 6500; rpm
